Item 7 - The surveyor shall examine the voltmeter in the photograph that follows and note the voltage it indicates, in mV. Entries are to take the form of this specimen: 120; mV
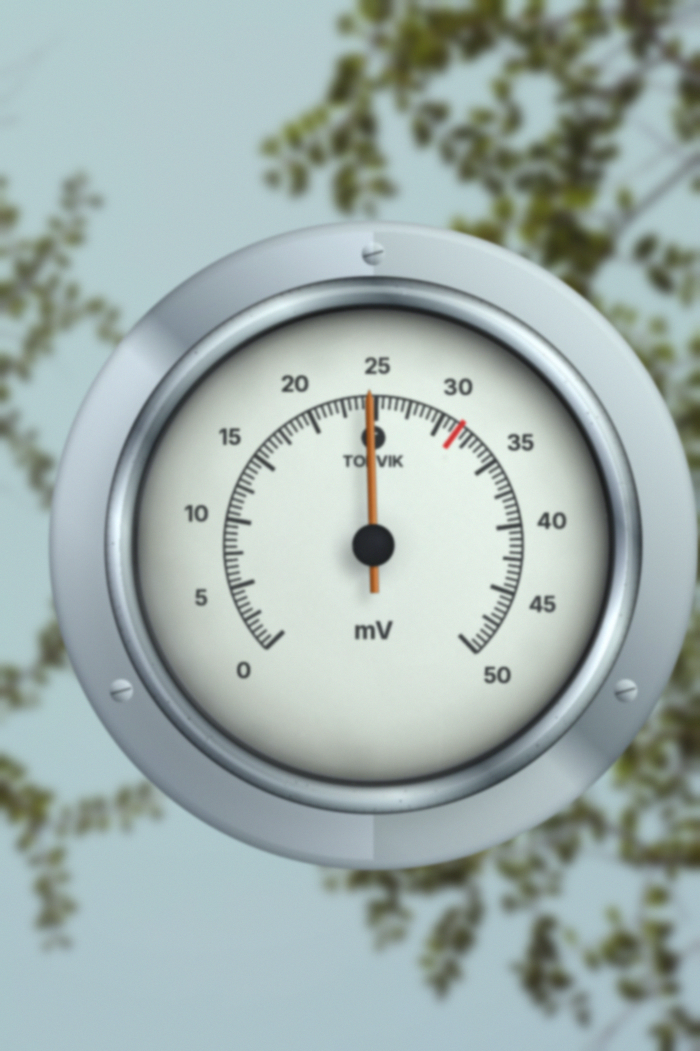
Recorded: 24.5; mV
